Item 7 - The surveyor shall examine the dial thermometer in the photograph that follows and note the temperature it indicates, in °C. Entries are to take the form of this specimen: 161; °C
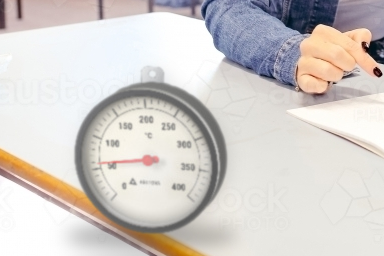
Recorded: 60; °C
